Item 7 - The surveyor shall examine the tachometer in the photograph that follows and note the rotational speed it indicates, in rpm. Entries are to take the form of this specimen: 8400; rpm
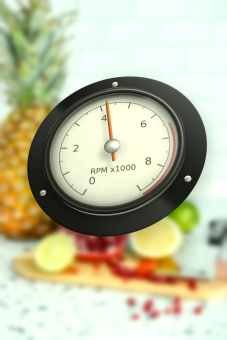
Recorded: 4250; rpm
